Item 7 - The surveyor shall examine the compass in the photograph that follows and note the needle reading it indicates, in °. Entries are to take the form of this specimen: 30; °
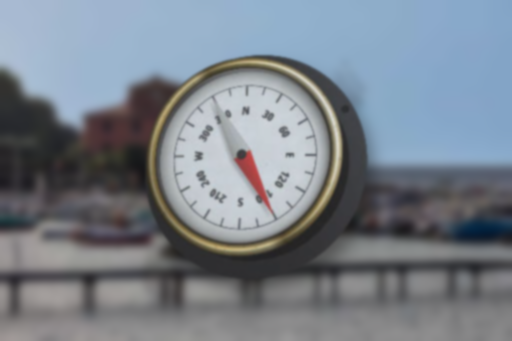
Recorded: 150; °
